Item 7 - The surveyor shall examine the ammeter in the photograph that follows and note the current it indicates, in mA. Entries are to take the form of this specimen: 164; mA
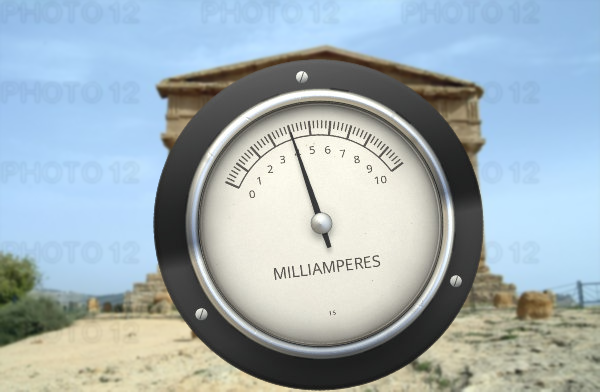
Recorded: 4; mA
